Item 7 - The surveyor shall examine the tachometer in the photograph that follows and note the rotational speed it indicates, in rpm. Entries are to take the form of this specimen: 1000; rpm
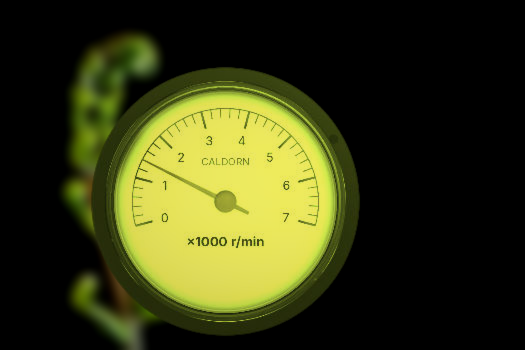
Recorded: 1400; rpm
